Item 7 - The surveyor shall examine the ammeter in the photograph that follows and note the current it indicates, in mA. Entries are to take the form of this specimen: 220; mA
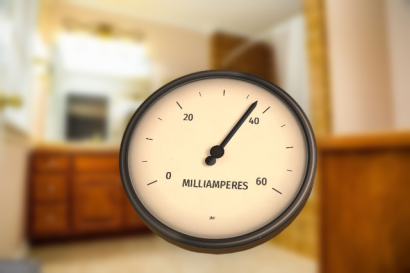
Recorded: 37.5; mA
